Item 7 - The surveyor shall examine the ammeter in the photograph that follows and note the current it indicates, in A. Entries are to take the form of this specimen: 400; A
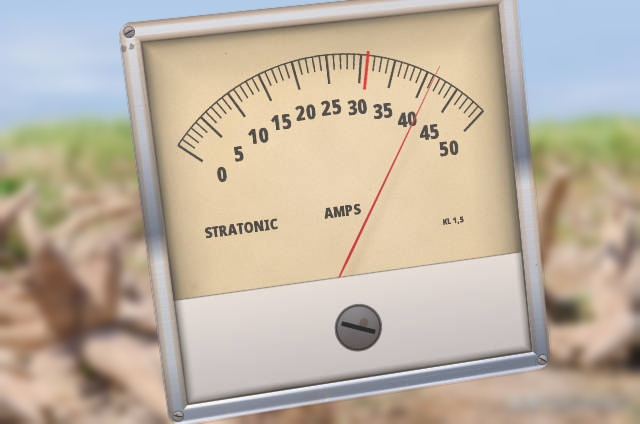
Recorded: 41; A
